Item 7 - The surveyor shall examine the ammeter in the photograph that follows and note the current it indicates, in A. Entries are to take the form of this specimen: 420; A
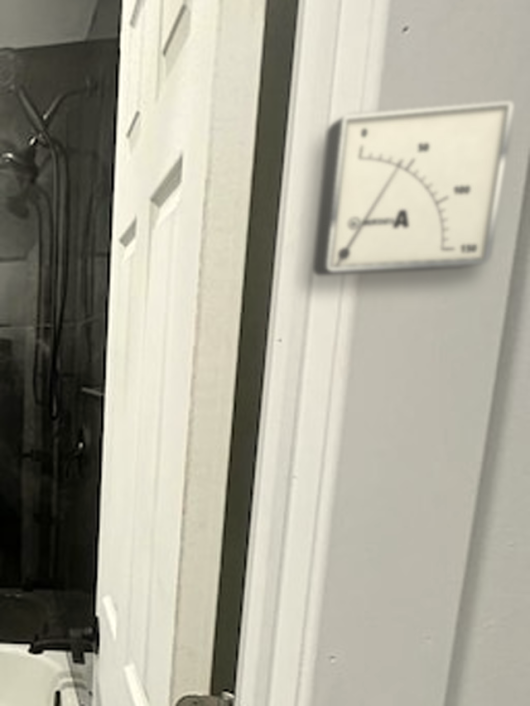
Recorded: 40; A
